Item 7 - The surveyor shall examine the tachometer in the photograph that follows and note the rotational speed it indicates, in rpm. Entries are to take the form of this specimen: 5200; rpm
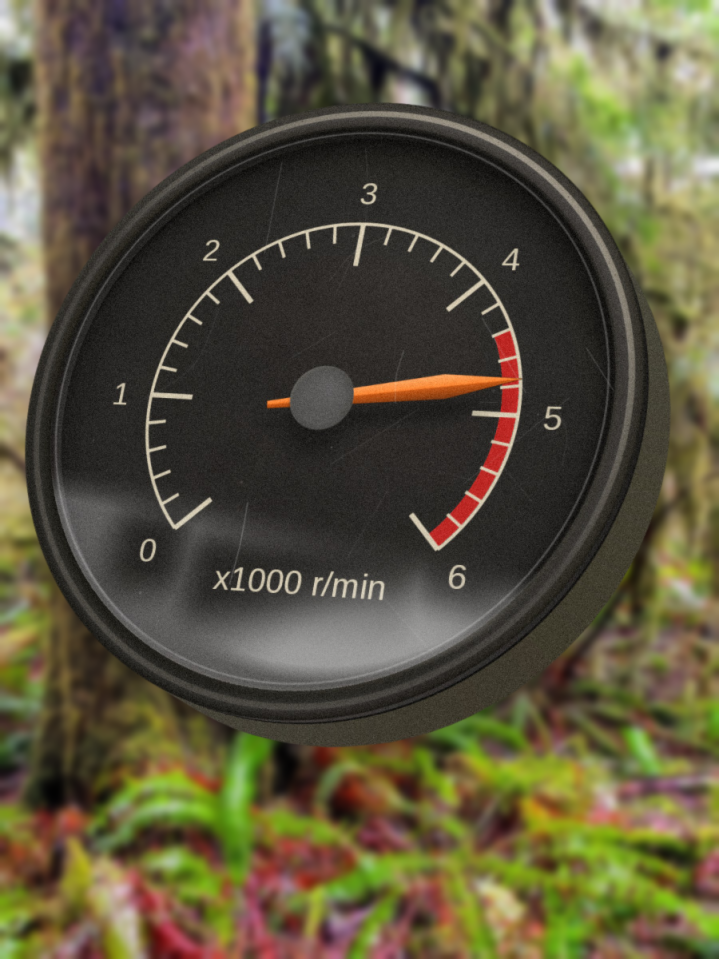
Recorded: 4800; rpm
